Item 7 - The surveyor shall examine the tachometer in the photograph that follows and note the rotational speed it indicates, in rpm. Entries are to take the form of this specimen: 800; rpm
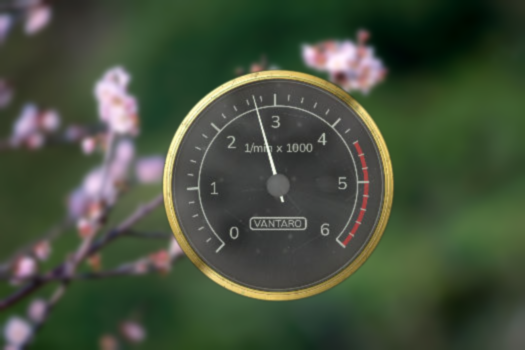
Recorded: 2700; rpm
